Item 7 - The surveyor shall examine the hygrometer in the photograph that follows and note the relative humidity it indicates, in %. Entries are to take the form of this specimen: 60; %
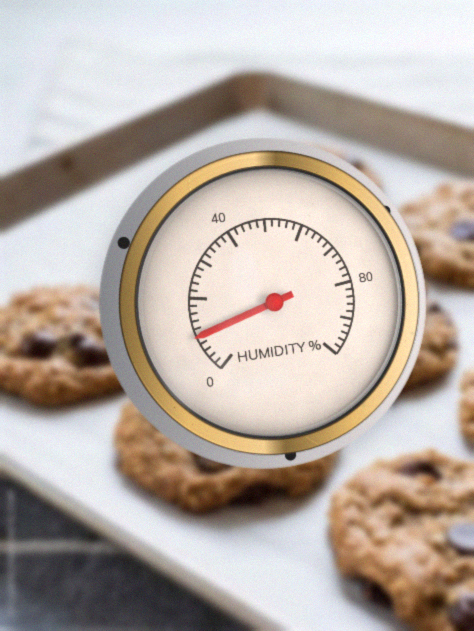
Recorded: 10; %
